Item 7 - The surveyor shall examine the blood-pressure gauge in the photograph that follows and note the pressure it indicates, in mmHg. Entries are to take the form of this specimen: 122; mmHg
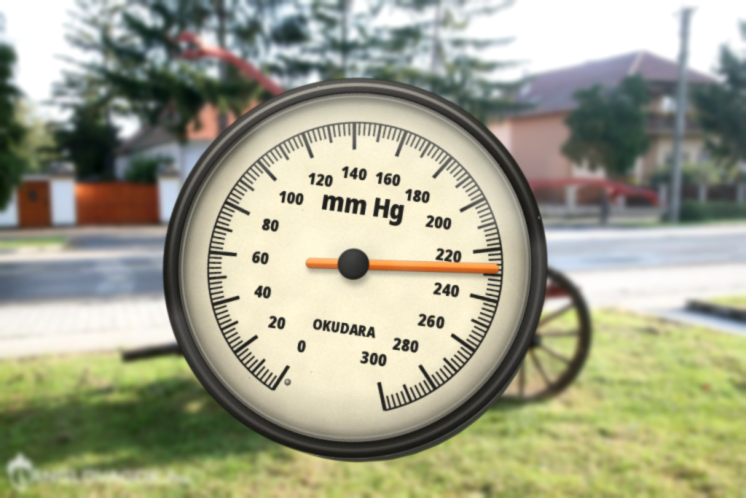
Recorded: 228; mmHg
